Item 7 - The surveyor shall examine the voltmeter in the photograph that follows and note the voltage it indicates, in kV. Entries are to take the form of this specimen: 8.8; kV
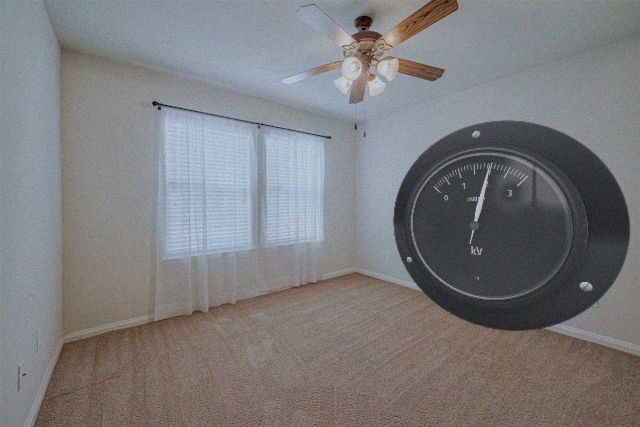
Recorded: 2; kV
